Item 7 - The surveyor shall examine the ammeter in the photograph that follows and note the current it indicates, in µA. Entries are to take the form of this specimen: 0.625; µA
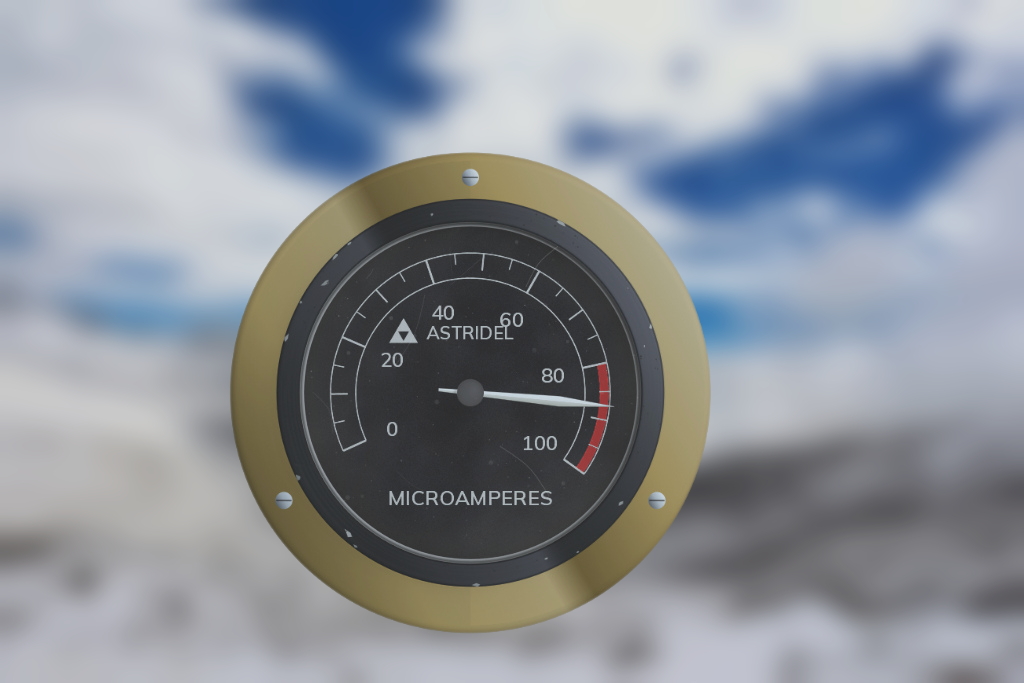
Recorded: 87.5; µA
